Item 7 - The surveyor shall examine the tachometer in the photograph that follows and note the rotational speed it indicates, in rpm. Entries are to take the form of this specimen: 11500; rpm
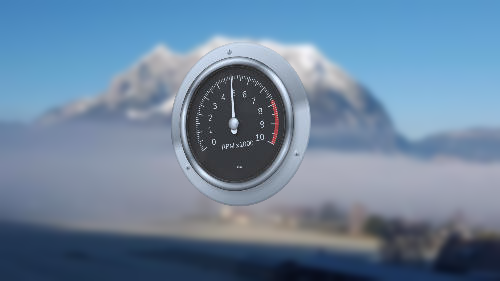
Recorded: 5000; rpm
